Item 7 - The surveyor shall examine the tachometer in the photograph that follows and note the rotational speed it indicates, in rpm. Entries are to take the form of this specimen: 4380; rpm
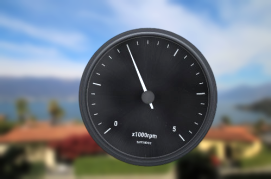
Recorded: 2000; rpm
